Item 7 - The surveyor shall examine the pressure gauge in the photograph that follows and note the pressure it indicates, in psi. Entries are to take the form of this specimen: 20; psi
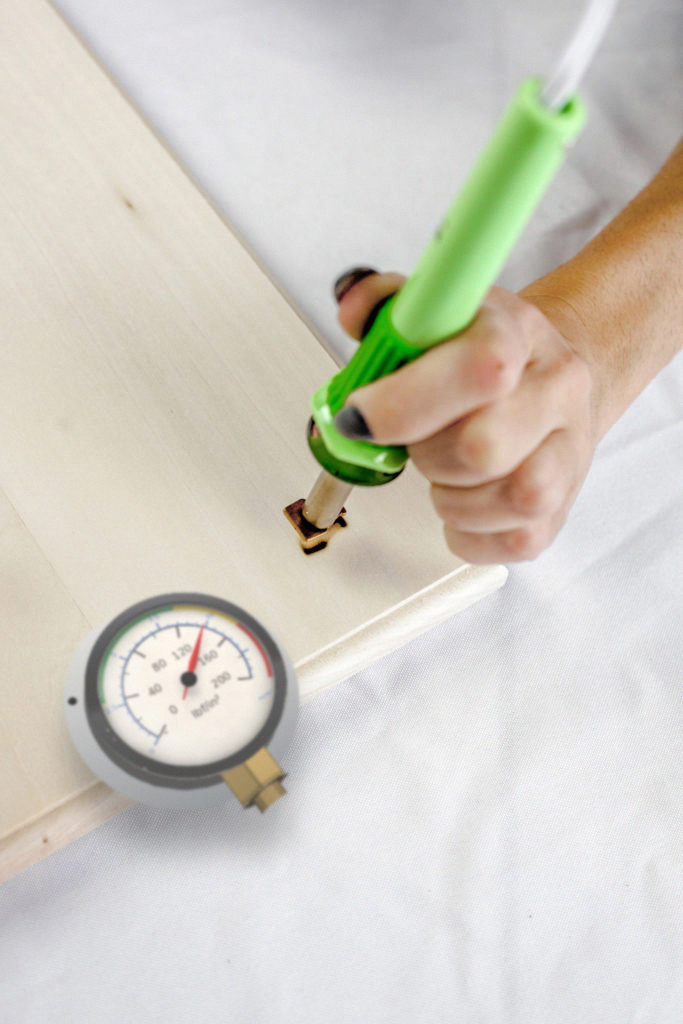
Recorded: 140; psi
